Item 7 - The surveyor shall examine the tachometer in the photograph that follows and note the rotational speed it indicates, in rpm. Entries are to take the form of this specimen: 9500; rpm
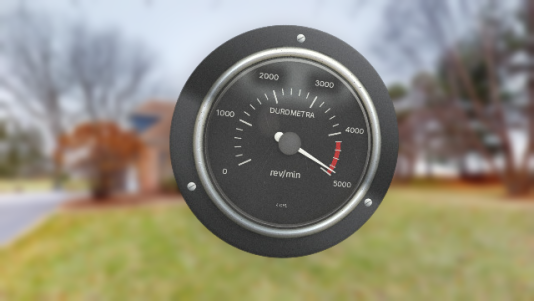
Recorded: 4900; rpm
